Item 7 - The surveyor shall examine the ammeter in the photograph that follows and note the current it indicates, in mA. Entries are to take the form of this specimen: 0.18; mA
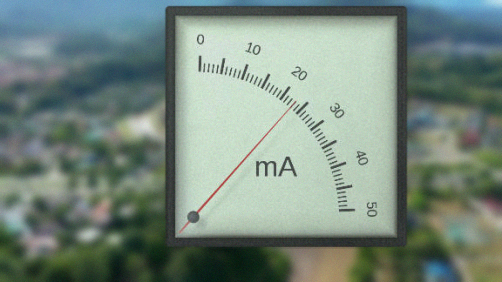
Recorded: 23; mA
